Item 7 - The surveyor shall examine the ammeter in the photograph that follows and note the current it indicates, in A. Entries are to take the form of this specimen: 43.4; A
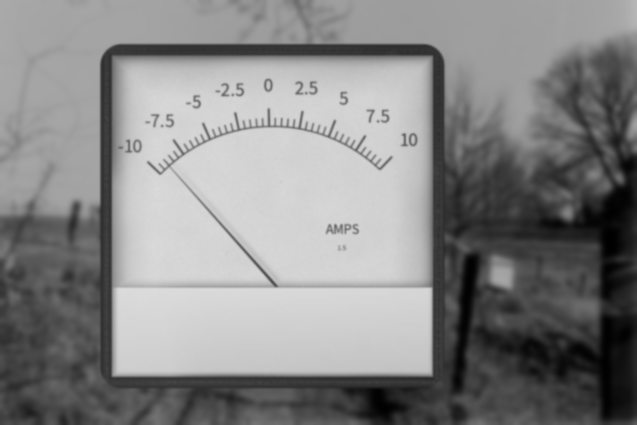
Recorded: -9; A
